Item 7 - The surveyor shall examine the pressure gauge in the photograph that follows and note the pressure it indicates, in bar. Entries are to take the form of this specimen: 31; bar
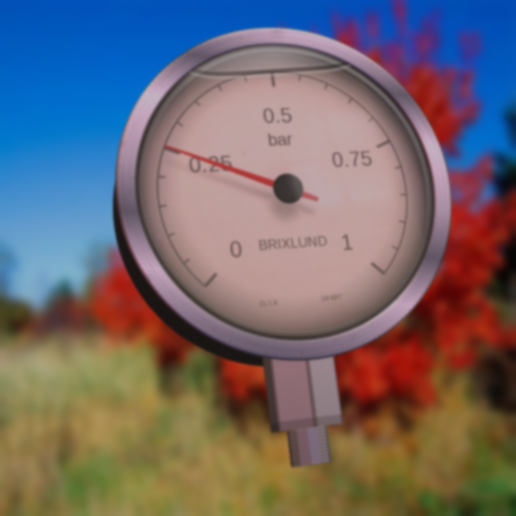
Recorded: 0.25; bar
